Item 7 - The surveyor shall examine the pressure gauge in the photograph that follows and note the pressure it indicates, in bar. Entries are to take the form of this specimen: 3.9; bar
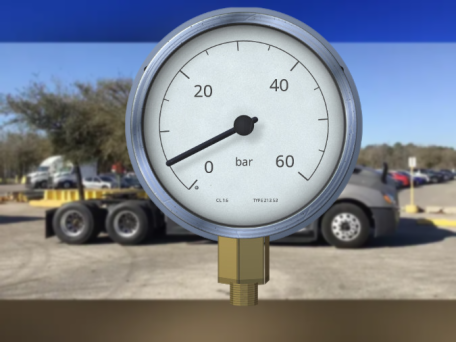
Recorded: 5; bar
